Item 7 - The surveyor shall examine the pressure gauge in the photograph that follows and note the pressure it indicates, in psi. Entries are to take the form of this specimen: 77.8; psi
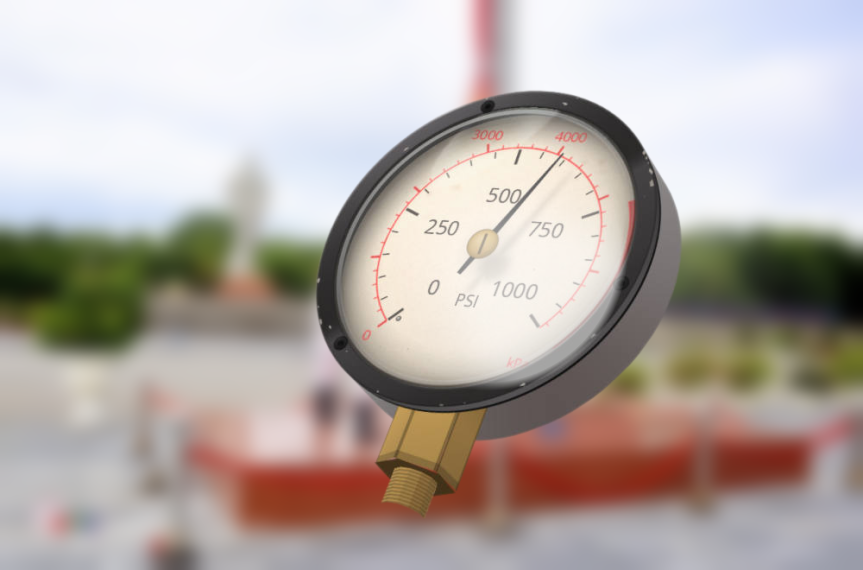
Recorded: 600; psi
